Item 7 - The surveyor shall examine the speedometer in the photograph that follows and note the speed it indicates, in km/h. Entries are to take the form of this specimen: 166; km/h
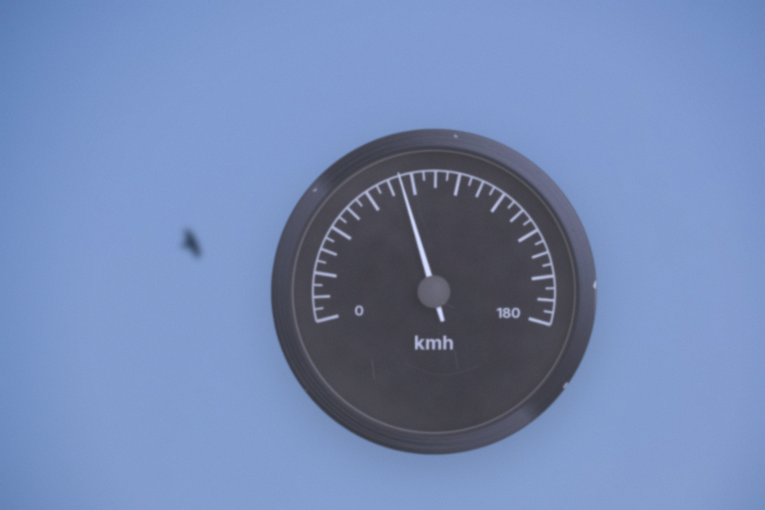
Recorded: 75; km/h
